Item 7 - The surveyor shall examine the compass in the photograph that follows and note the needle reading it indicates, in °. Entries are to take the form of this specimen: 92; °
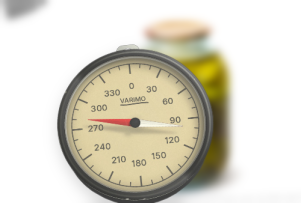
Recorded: 280; °
